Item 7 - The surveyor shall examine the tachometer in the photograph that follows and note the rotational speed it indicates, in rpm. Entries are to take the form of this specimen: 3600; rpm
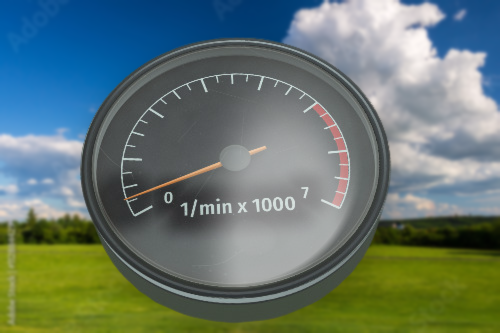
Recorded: 250; rpm
